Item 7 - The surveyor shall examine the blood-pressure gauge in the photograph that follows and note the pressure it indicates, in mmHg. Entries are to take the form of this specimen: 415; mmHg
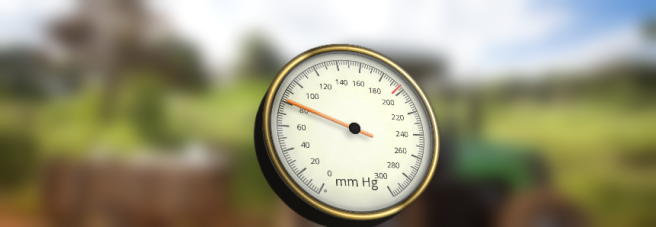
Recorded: 80; mmHg
